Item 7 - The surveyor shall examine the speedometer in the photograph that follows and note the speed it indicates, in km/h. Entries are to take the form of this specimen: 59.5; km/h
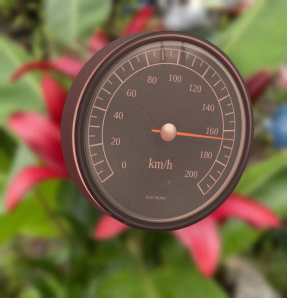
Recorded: 165; km/h
